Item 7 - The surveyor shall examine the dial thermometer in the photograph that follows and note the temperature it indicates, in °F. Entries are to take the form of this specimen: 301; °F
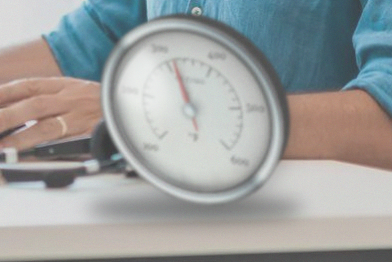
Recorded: 320; °F
